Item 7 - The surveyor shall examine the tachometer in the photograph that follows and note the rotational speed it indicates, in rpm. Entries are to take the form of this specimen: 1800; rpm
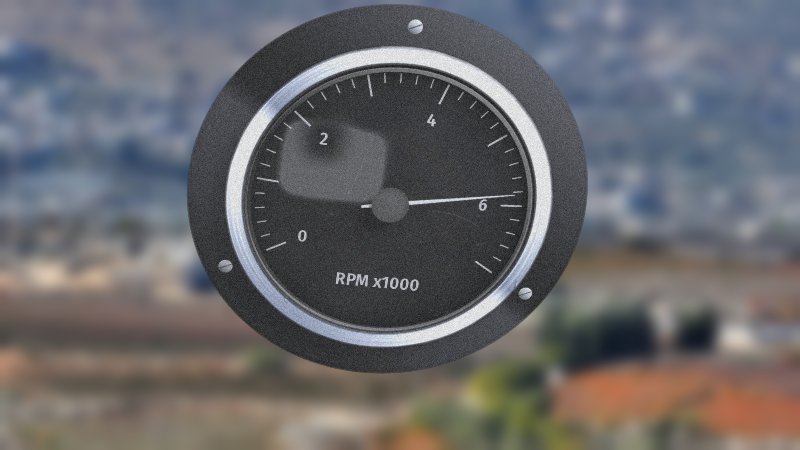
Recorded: 5800; rpm
